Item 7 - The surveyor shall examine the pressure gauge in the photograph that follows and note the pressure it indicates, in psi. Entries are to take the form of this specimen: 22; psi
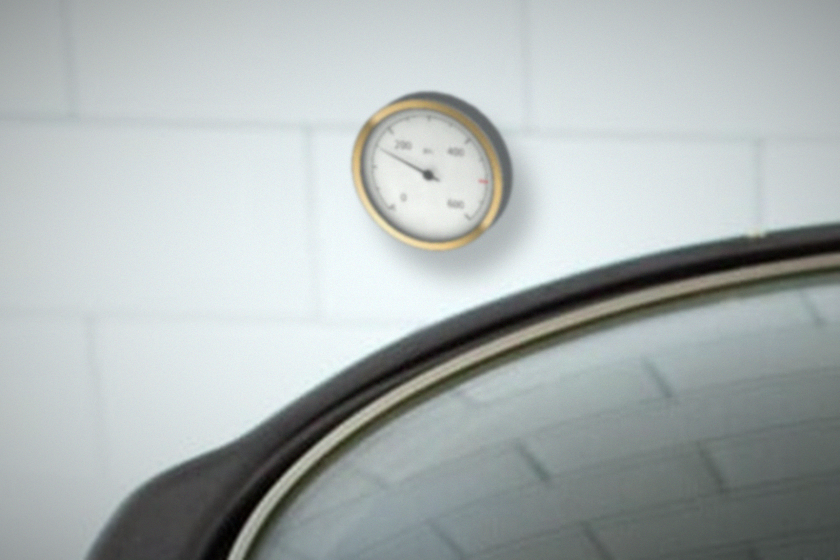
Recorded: 150; psi
